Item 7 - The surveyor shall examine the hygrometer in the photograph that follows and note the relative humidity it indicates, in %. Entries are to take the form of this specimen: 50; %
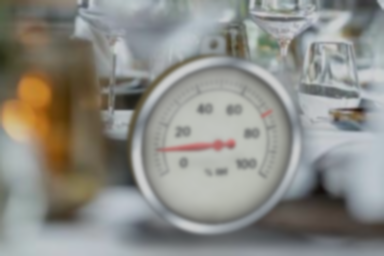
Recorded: 10; %
